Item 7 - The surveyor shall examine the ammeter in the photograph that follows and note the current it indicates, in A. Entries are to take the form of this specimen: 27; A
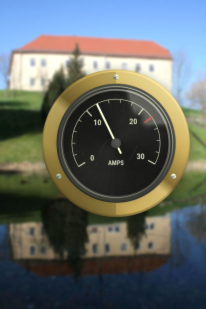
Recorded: 12; A
